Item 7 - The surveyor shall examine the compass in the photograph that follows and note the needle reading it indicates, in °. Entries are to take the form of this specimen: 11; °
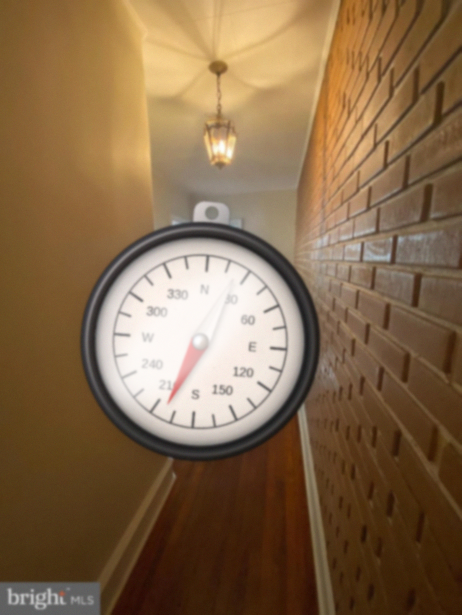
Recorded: 202.5; °
